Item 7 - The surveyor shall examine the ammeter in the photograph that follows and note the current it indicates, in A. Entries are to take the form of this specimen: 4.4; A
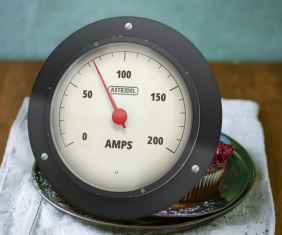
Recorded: 75; A
